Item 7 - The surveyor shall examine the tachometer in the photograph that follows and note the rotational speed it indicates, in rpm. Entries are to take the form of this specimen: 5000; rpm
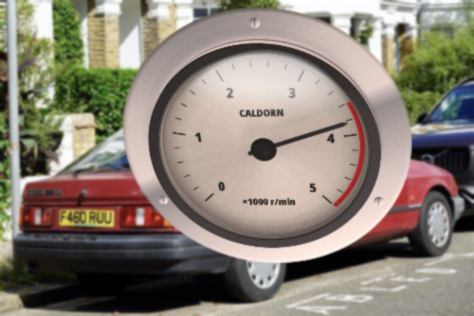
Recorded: 3800; rpm
